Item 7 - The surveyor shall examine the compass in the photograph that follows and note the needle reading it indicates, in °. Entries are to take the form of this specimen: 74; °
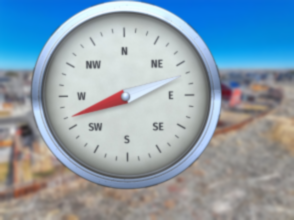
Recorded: 250; °
